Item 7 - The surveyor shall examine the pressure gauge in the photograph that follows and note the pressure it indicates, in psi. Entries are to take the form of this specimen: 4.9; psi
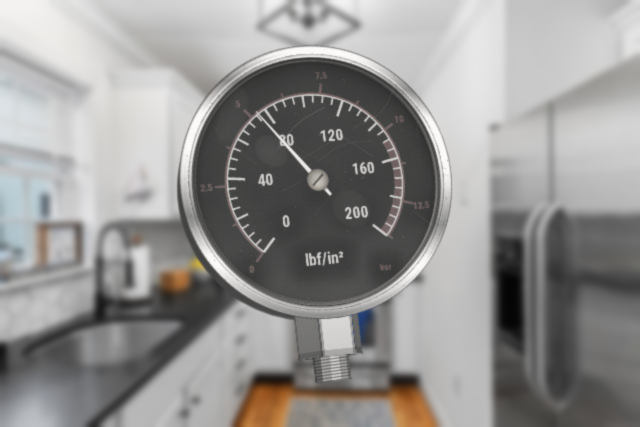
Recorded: 75; psi
